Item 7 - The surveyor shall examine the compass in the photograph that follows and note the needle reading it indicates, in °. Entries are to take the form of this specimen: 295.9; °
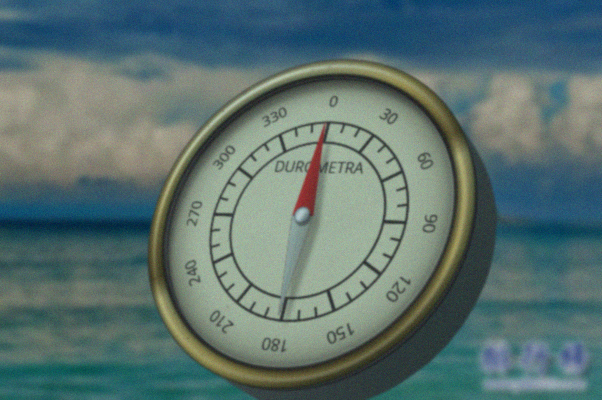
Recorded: 0; °
